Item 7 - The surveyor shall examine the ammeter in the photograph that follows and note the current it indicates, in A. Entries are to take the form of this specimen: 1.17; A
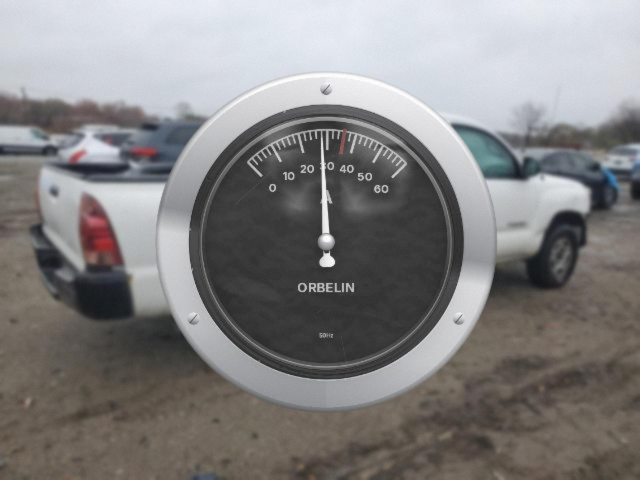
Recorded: 28; A
